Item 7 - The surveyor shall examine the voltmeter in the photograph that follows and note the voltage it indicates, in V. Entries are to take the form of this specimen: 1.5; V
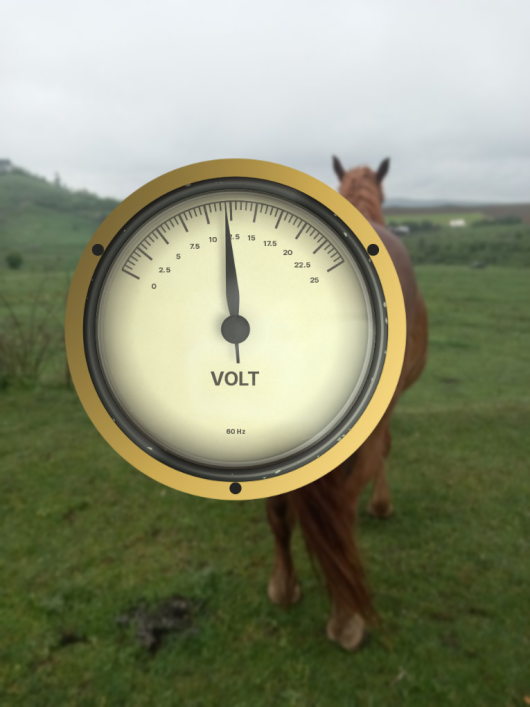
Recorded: 12; V
